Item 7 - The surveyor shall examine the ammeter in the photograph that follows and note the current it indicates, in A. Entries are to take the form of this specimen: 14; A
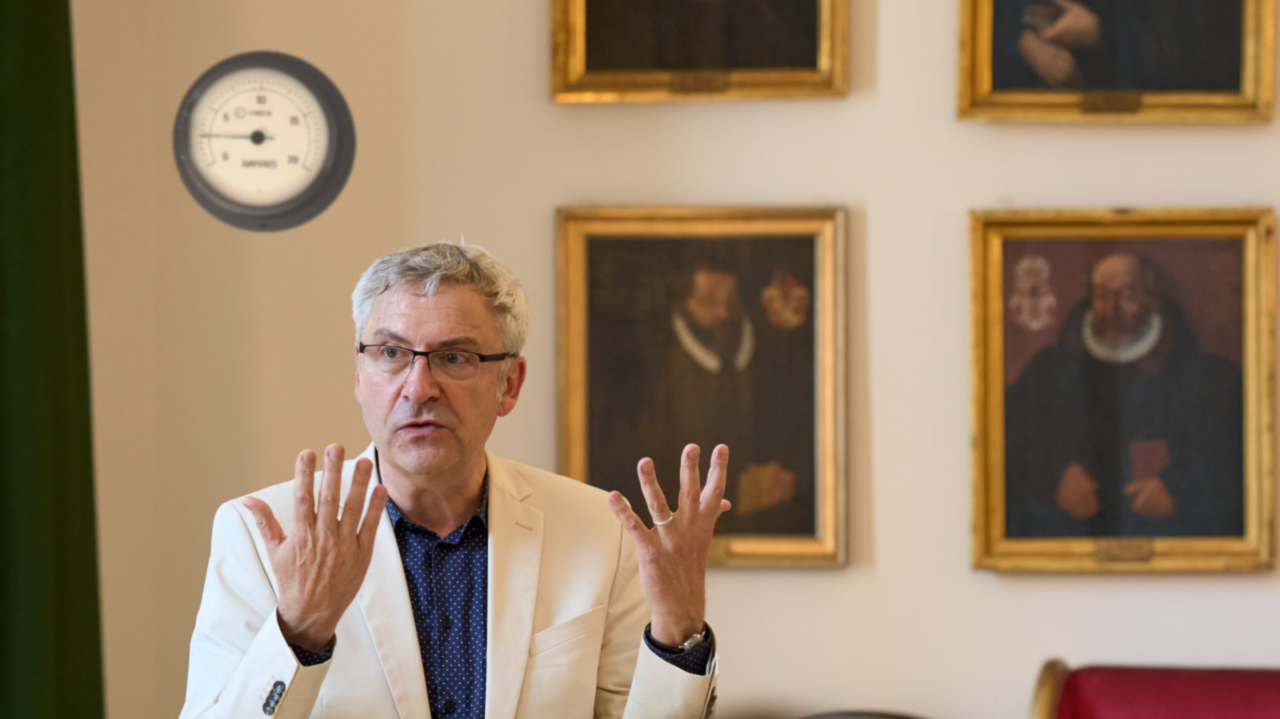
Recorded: 2.5; A
